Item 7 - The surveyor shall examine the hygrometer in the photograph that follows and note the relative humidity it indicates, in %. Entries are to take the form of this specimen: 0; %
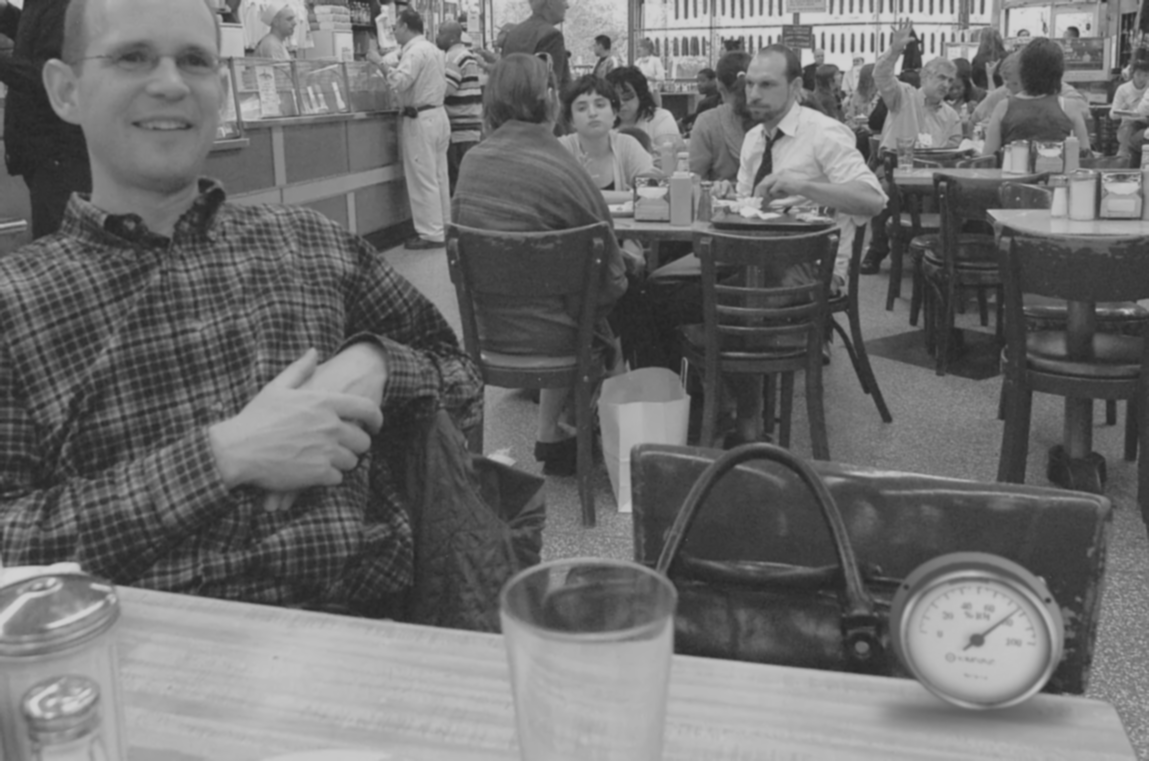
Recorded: 75; %
